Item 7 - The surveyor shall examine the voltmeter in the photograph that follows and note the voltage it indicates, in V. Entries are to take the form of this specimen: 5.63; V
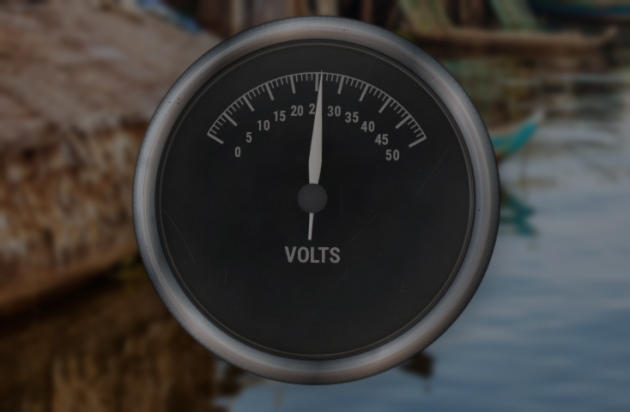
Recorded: 26; V
